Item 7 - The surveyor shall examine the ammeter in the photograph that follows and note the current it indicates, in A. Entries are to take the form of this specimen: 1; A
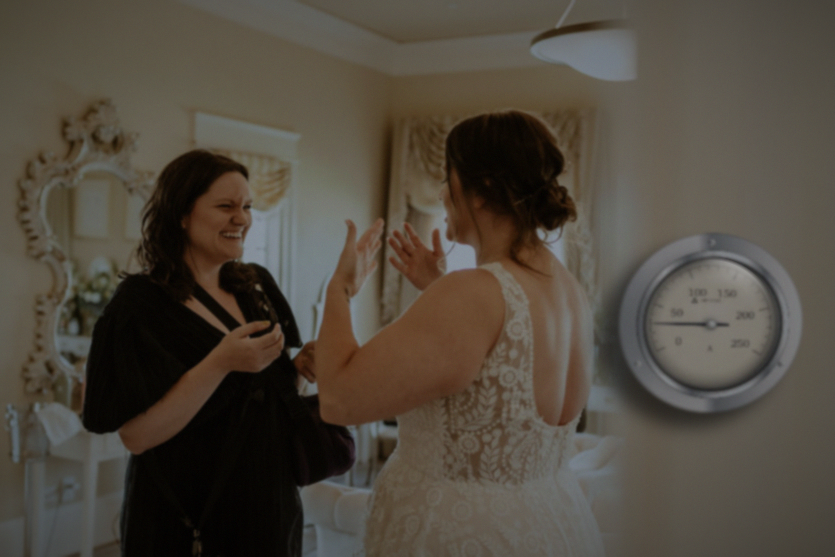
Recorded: 30; A
